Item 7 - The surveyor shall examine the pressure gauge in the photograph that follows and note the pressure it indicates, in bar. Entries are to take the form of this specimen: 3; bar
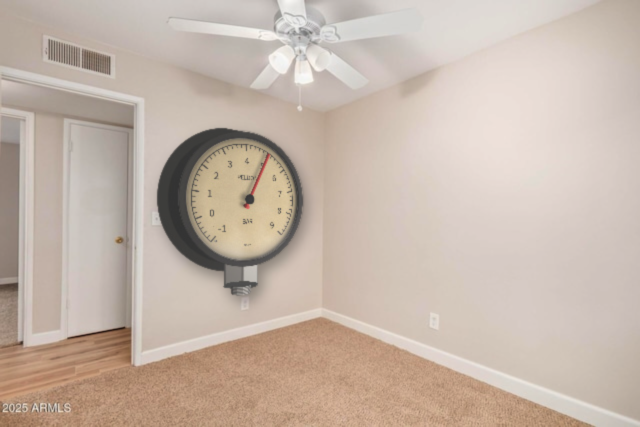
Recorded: 5; bar
